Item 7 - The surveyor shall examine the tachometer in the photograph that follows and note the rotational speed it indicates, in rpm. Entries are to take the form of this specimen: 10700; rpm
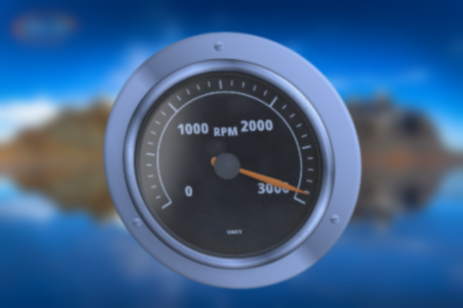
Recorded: 2900; rpm
